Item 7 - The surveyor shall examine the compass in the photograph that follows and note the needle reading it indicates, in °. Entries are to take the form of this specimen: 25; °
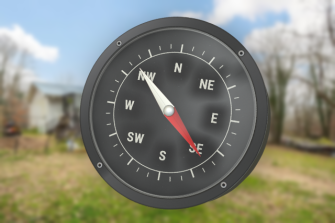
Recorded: 135; °
